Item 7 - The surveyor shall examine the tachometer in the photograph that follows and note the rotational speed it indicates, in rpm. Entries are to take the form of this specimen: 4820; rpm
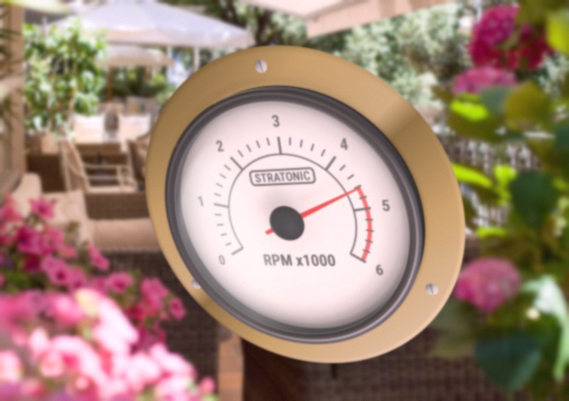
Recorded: 4600; rpm
